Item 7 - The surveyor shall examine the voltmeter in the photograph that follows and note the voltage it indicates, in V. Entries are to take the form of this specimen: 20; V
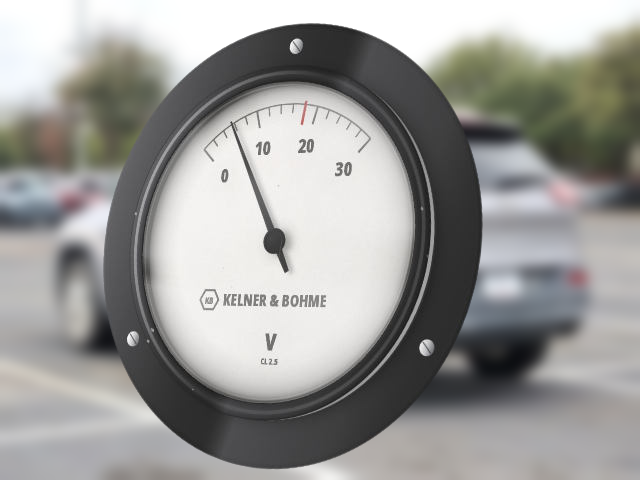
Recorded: 6; V
